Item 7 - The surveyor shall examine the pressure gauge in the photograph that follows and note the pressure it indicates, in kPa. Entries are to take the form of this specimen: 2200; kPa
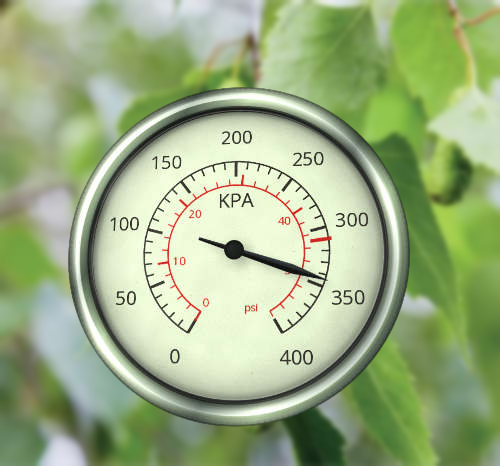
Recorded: 345; kPa
